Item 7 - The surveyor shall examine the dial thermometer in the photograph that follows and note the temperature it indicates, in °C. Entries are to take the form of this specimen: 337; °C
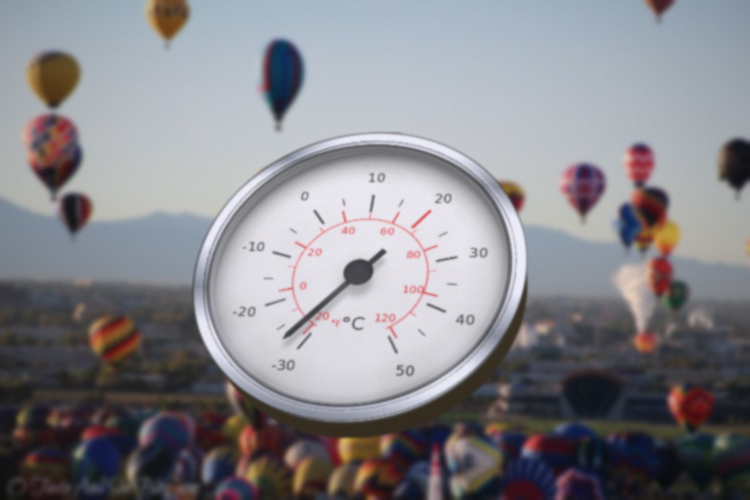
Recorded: -27.5; °C
